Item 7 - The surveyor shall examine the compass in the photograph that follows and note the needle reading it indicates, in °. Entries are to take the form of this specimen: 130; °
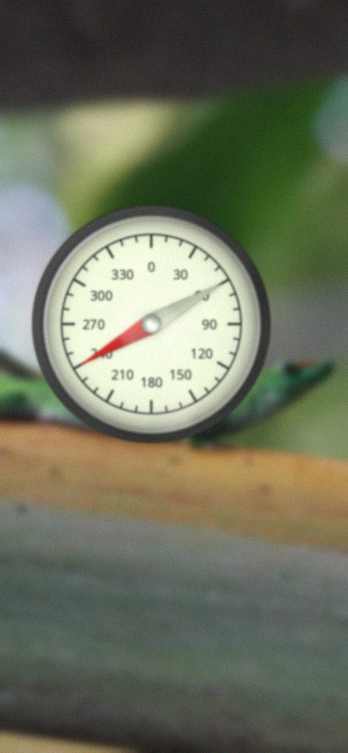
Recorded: 240; °
